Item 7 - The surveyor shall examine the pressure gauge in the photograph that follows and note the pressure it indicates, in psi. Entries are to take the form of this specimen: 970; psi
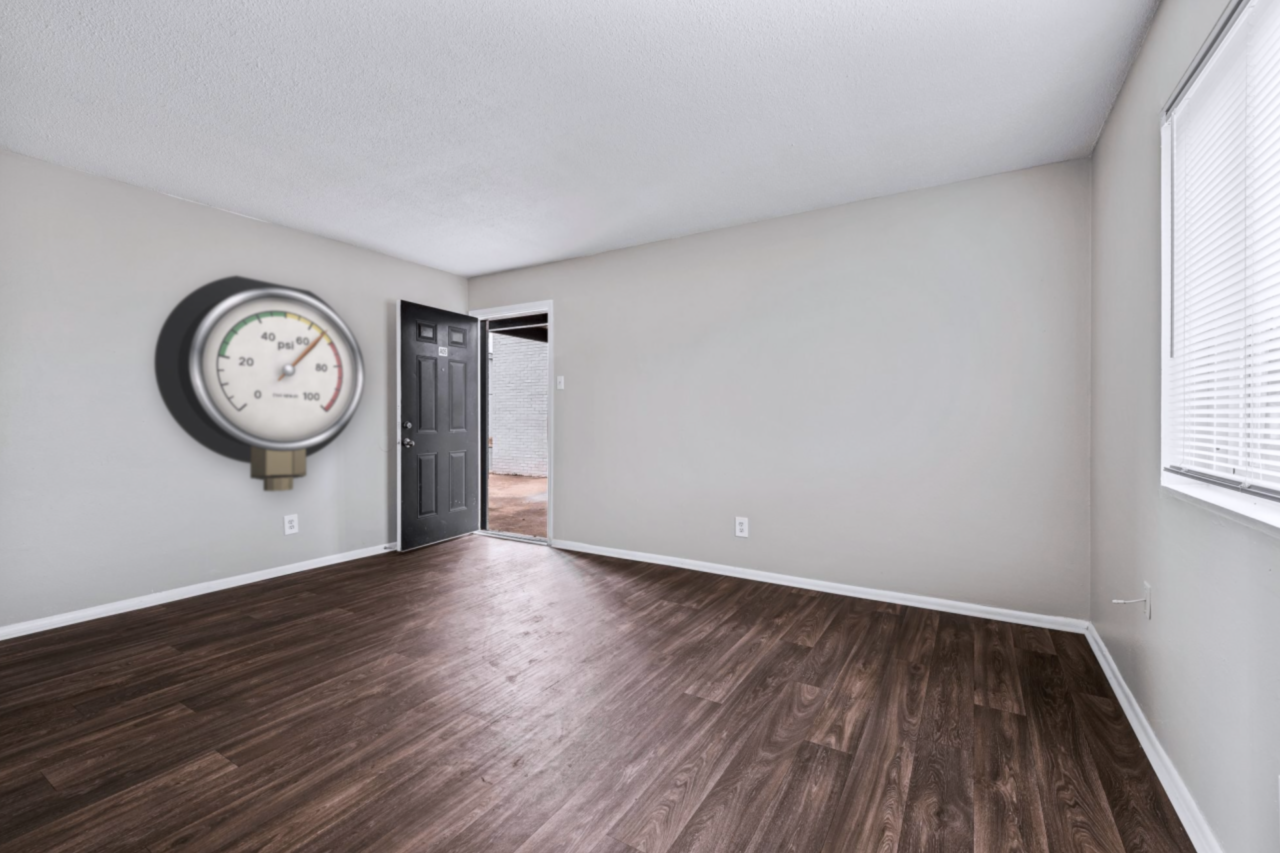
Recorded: 65; psi
